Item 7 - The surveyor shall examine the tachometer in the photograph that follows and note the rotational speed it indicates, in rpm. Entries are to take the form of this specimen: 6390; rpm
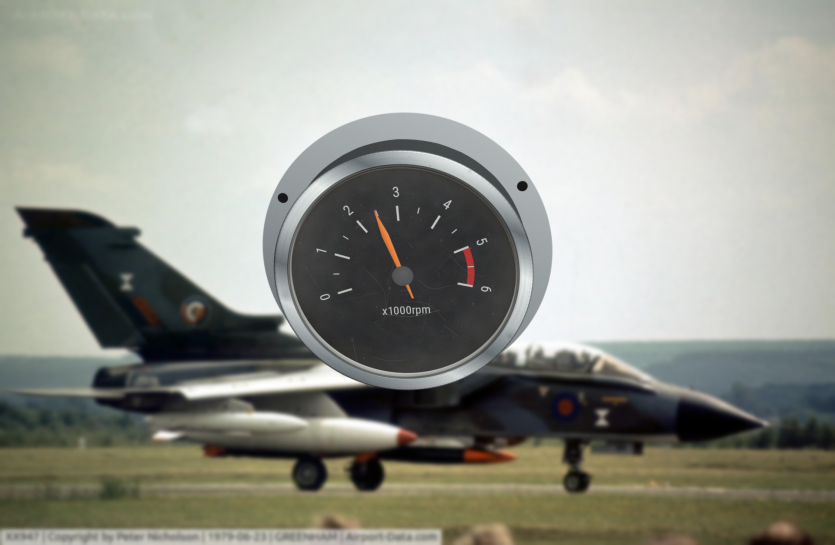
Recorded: 2500; rpm
